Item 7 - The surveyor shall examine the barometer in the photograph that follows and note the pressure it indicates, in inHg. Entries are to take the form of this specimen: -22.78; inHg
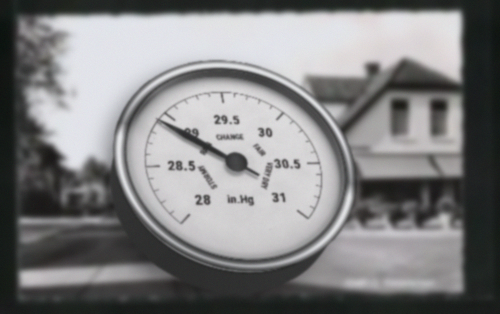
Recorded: 28.9; inHg
